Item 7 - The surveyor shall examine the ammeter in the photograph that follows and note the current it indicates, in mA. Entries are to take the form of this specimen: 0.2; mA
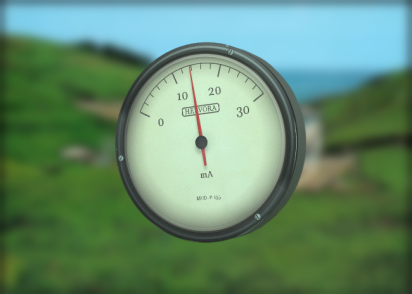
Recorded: 14; mA
